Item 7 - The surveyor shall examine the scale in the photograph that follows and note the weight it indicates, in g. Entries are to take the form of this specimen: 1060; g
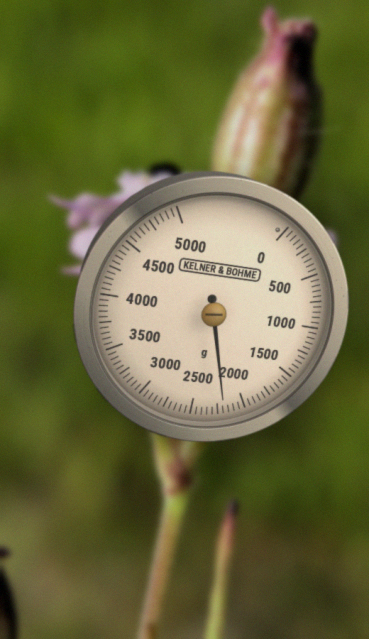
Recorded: 2200; g
